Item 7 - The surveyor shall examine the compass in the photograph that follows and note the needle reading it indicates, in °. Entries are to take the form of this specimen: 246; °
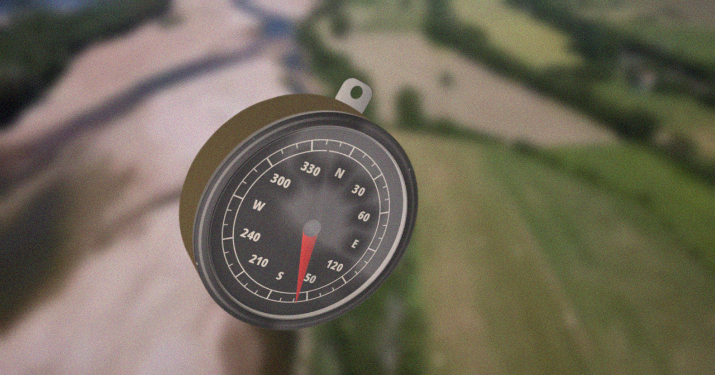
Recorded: 160; °
